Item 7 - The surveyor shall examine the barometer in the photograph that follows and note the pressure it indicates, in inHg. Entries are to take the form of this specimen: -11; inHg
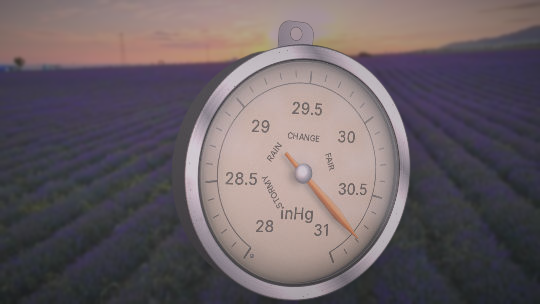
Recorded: 30.8; inHg
